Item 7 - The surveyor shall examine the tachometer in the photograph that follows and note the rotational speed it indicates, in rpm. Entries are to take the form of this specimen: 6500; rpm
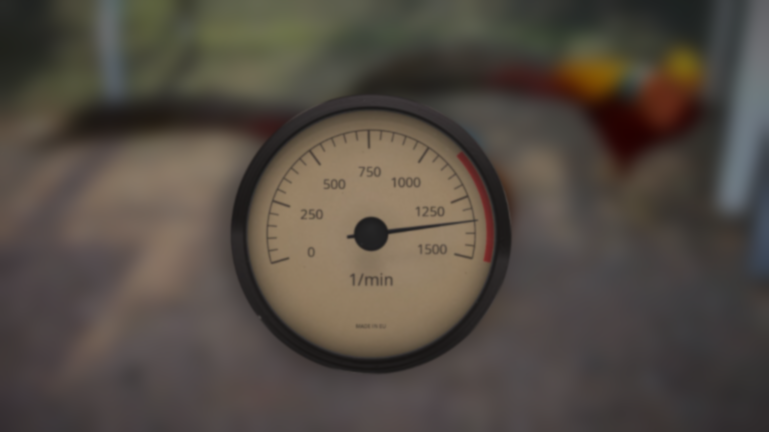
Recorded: 1350; rpm
